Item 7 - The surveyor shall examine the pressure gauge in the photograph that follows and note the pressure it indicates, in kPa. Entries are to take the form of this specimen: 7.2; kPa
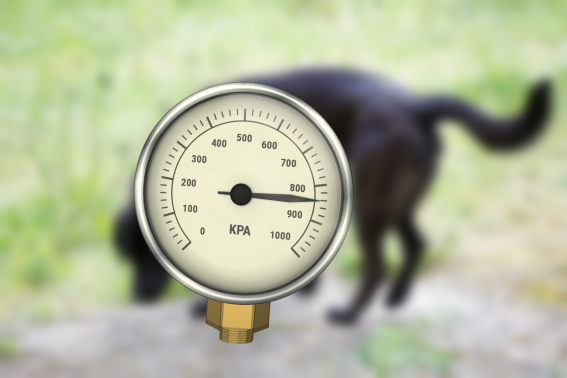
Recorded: 840; kPa
